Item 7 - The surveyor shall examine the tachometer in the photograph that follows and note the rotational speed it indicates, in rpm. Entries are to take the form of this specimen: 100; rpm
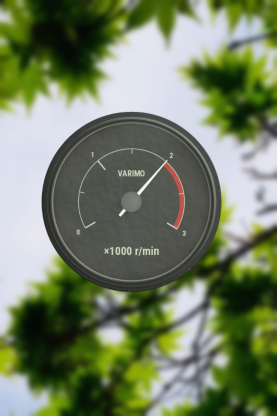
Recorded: 2000; rpm
